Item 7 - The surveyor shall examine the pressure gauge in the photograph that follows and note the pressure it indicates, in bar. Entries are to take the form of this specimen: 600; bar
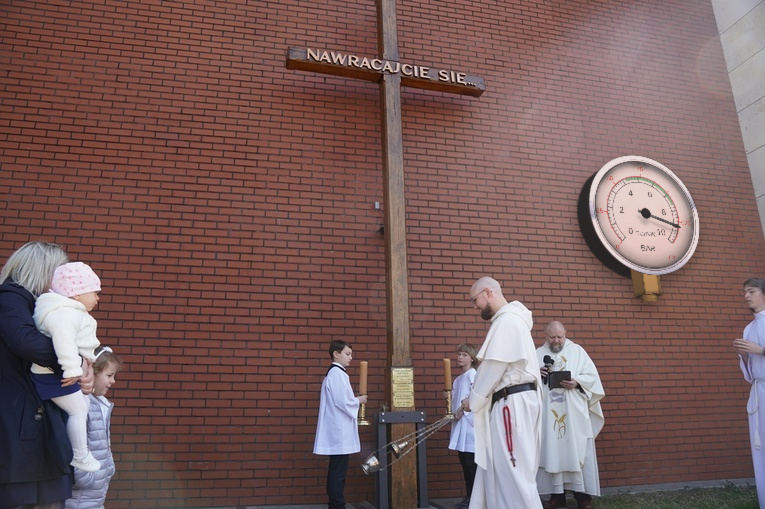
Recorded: 9; bar
